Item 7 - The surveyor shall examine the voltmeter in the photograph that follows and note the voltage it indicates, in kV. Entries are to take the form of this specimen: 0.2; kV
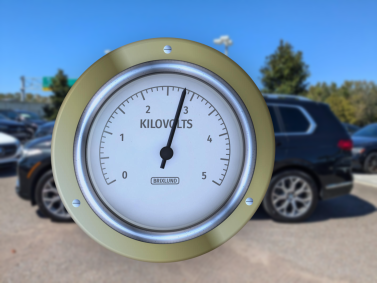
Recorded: 2.8; kV
